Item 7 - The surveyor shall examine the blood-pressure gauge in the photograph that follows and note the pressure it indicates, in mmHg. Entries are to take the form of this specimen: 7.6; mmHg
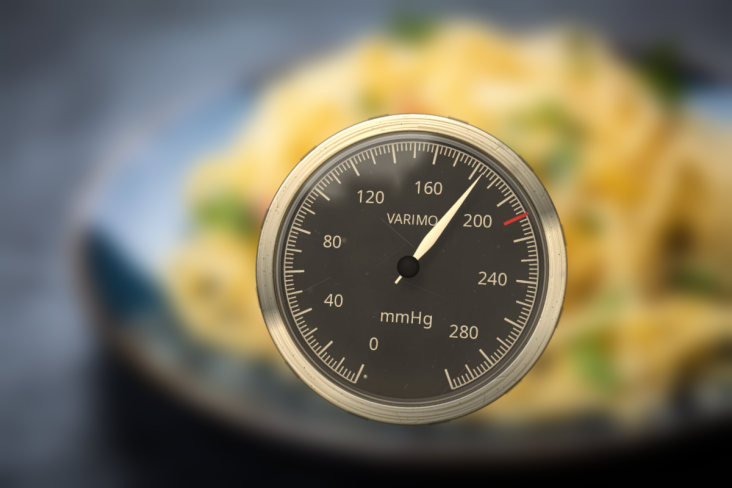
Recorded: 184; mmHg
